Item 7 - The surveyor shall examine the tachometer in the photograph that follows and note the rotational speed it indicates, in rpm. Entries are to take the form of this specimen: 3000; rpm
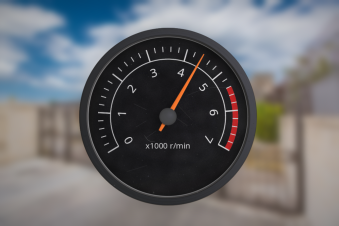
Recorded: 4400; rpm
